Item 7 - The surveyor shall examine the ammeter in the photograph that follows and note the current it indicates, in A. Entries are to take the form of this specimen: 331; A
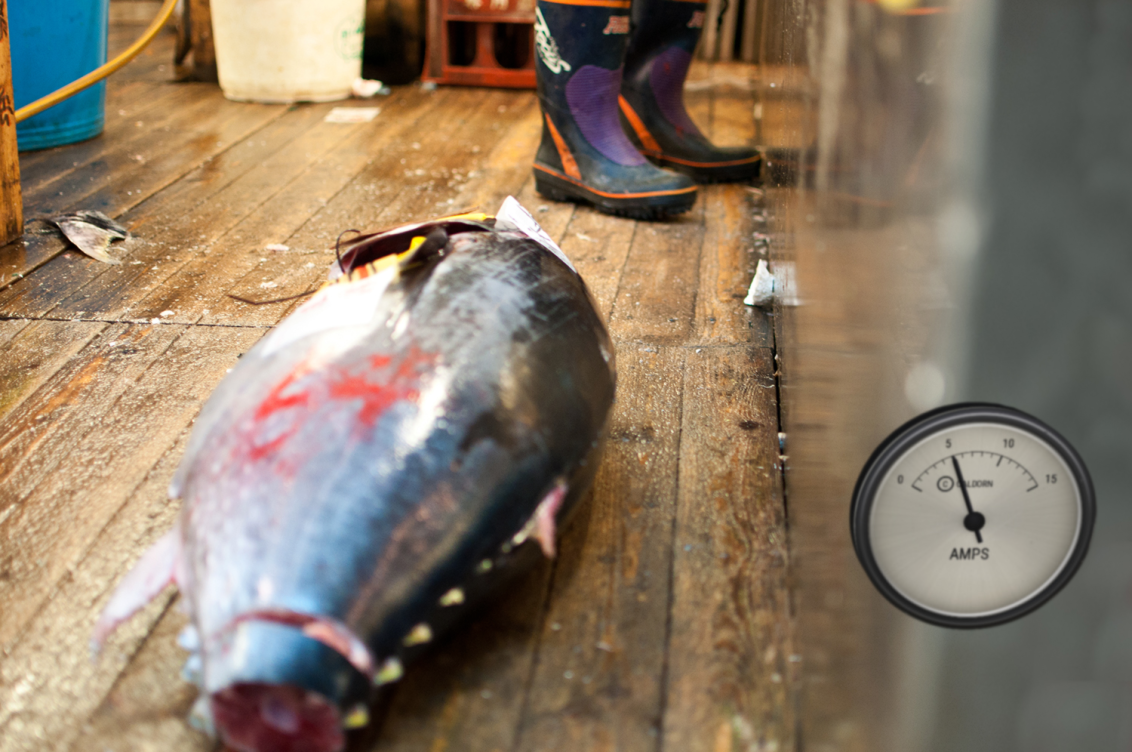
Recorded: 5; A
